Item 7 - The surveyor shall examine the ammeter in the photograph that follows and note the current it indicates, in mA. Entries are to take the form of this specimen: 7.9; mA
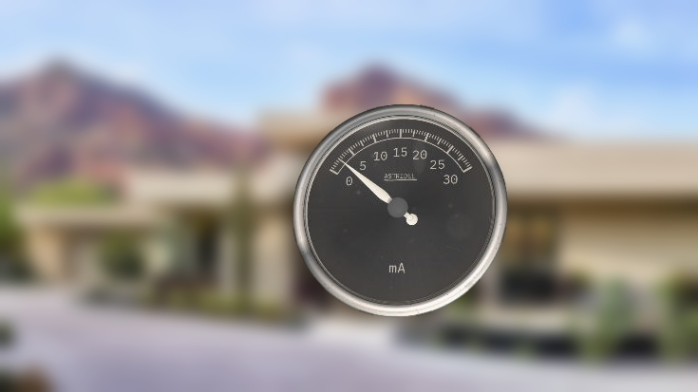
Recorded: 2.5; mA
